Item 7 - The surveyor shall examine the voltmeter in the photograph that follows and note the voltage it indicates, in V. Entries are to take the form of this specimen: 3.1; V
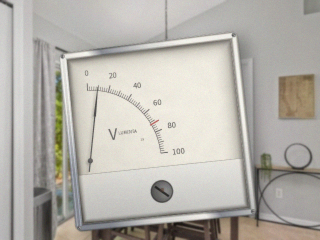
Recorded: 10; V
